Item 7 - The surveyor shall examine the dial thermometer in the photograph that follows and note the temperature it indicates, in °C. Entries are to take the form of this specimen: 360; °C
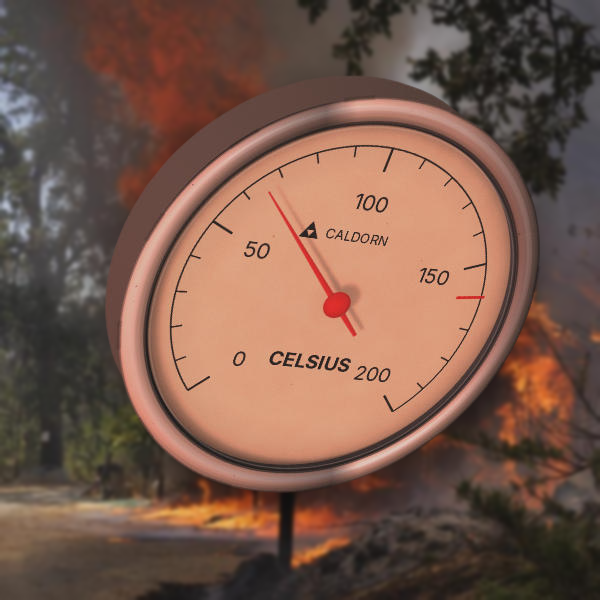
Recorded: 65; °C
